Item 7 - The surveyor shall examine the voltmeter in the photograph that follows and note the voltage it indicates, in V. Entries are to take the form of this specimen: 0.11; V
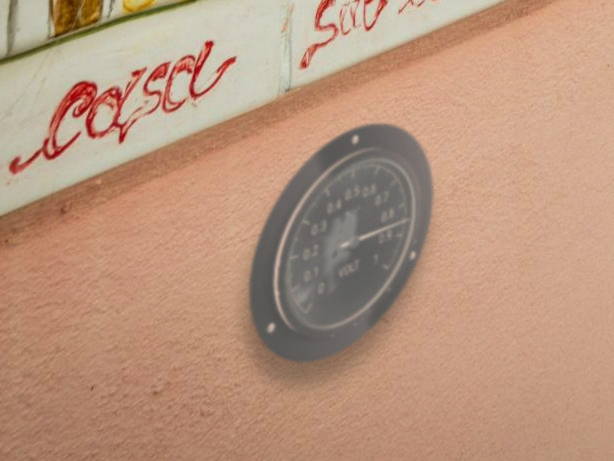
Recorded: 0.85; V
